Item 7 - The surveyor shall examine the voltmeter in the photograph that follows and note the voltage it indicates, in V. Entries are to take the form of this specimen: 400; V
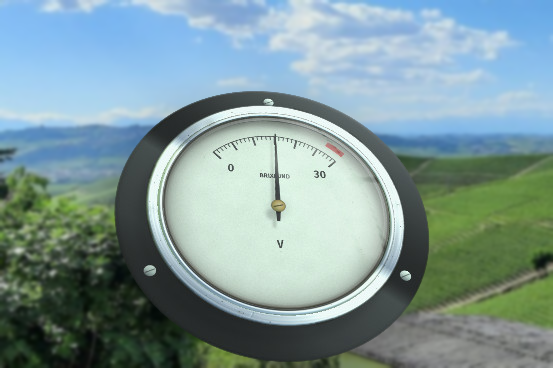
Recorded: 15; V
